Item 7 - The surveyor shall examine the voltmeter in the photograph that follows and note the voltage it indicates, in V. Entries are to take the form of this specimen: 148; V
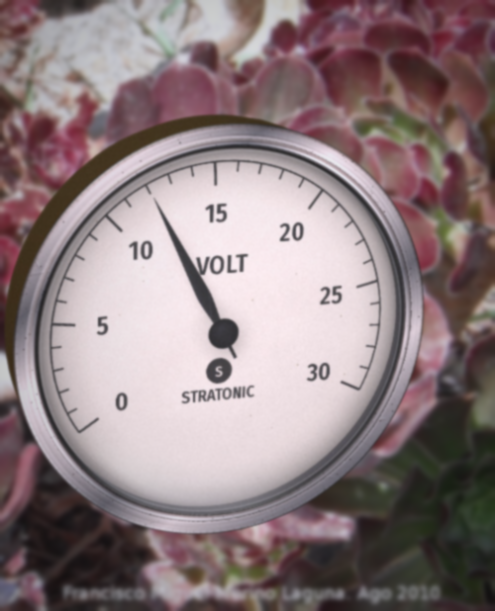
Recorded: 12; V
